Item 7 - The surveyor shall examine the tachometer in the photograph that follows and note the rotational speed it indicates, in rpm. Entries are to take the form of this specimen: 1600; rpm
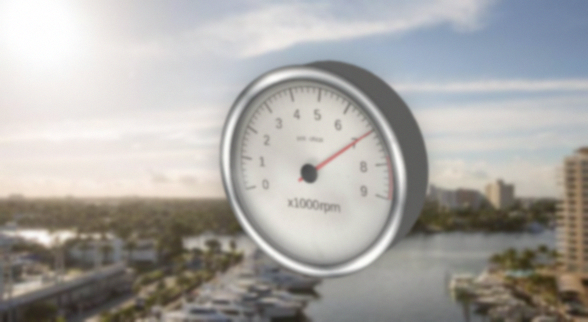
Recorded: 7000; rpm
